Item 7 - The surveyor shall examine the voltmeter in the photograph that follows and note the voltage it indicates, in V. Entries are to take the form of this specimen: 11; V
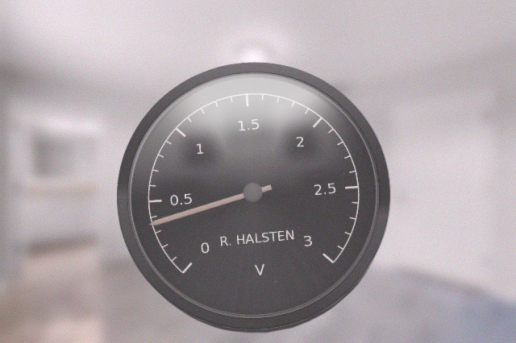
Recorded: 0.35; V
